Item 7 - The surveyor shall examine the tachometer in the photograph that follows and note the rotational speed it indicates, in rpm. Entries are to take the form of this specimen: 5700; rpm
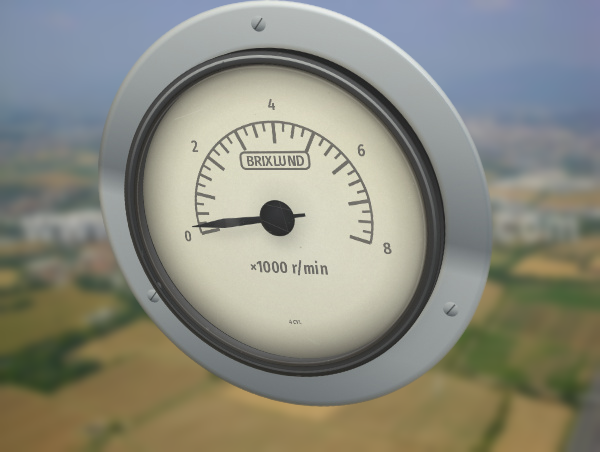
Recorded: 250; rpm
